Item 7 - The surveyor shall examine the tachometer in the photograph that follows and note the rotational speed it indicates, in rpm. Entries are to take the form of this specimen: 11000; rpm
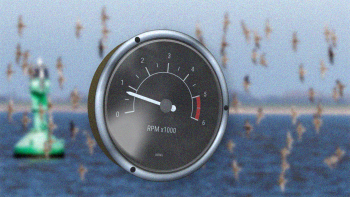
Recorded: 750; rpm
